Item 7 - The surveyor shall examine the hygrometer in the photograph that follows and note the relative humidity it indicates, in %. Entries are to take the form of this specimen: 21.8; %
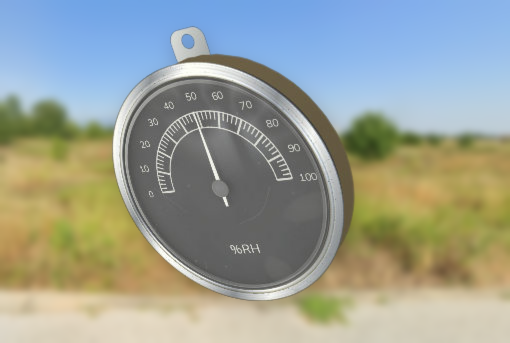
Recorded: 50; %
